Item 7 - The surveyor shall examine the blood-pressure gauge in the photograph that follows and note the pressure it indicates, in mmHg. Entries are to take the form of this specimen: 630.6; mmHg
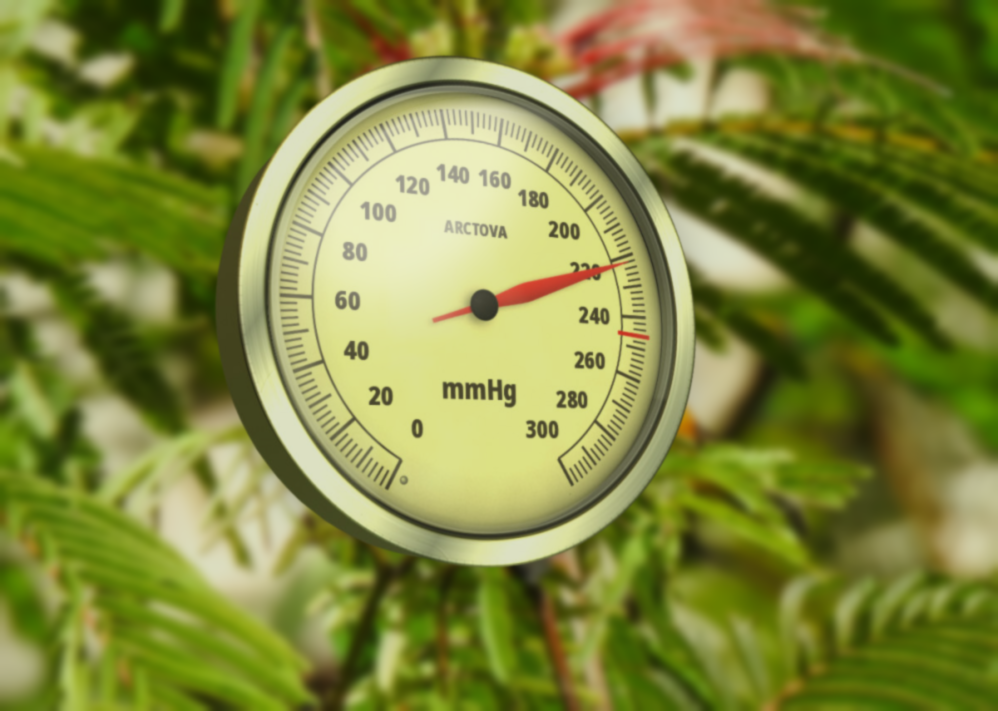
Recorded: 222; mmHg
